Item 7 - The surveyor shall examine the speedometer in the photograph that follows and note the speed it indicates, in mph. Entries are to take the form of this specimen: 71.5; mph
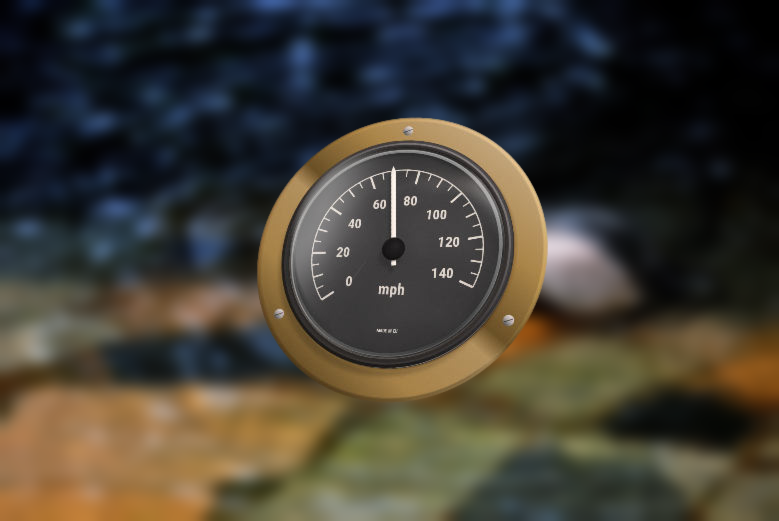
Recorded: 70; mph
